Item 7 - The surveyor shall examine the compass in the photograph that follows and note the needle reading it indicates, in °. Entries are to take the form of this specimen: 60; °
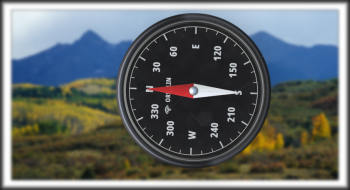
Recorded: 0; °
